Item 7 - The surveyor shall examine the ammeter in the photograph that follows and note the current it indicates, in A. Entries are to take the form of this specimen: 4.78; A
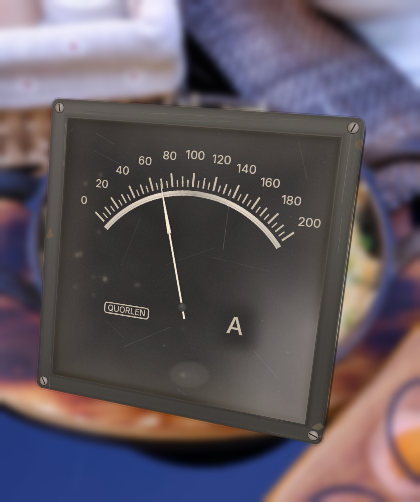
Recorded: 70; A
